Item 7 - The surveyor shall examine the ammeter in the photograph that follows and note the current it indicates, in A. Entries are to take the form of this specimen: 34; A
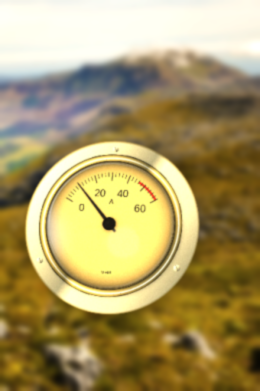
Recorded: 10; A
